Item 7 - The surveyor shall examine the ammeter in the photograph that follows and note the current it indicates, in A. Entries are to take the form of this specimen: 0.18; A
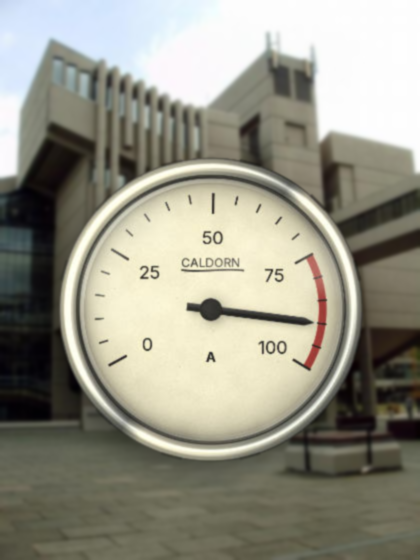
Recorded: 90; A
